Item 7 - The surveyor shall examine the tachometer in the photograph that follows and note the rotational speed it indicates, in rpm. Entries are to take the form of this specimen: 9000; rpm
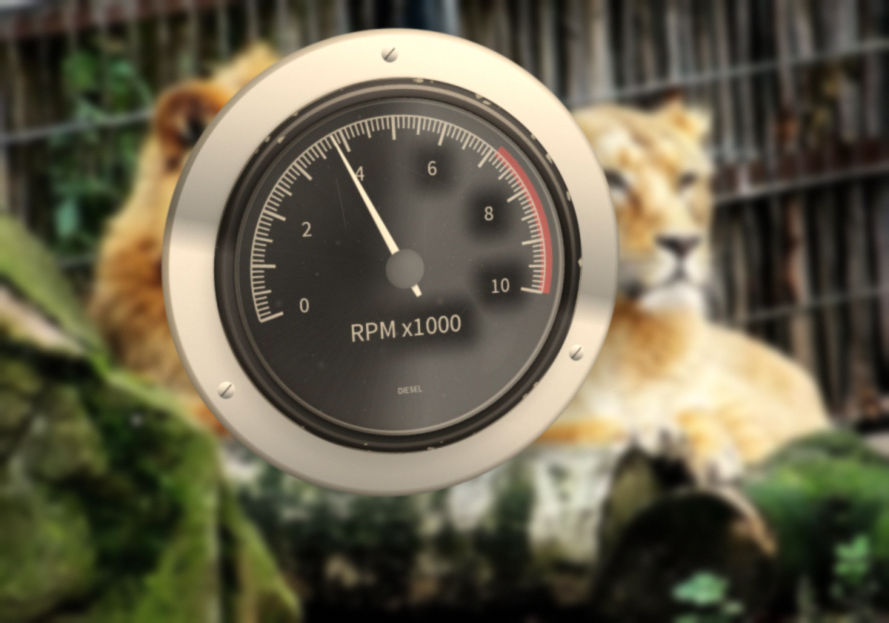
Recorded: 3800; rpm
